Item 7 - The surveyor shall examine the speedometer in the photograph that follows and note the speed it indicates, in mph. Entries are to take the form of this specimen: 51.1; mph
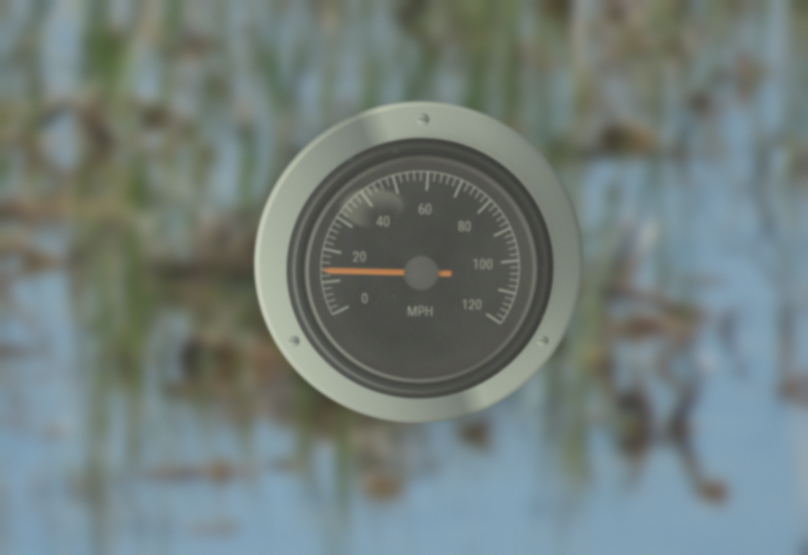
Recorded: 14; mph
